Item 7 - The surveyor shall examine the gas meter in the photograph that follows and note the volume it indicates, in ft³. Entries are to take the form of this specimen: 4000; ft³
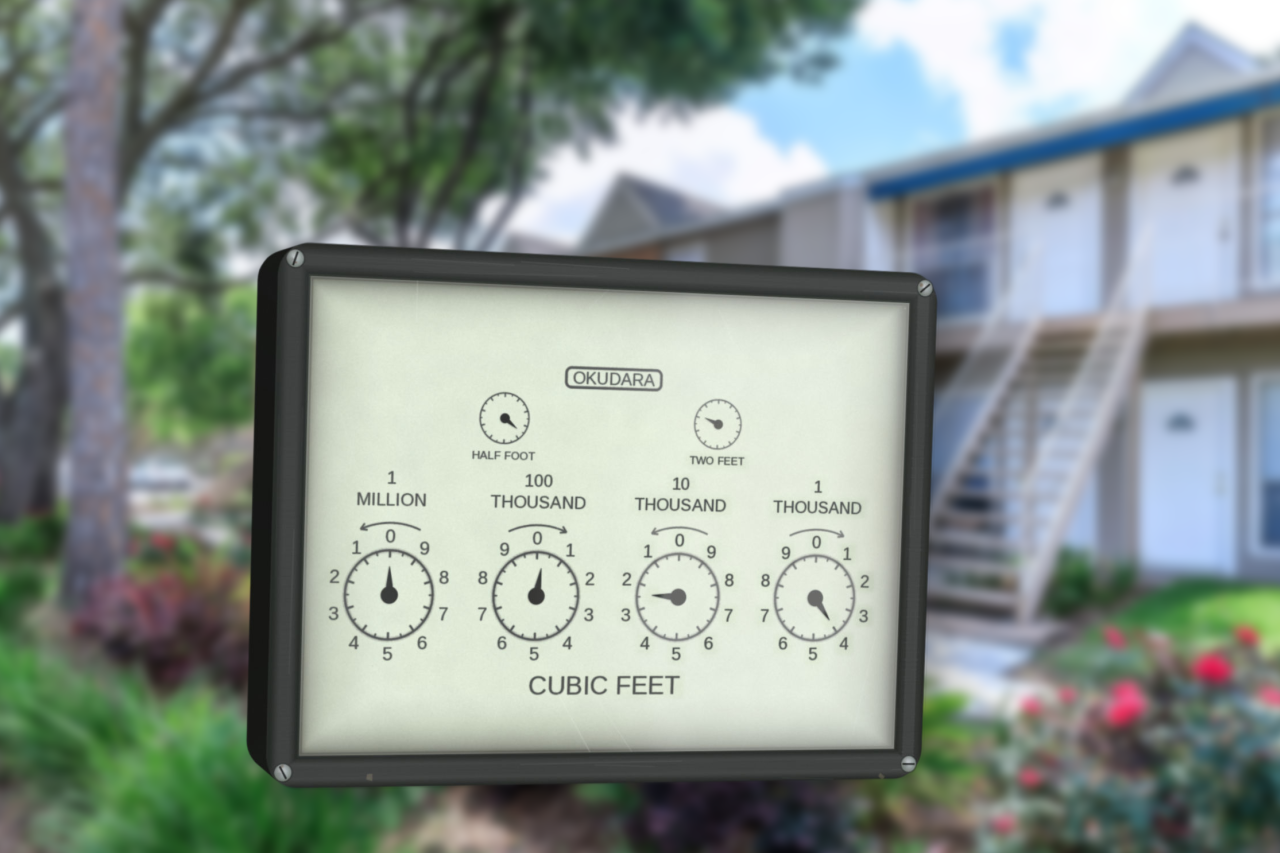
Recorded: 2400; ft³
